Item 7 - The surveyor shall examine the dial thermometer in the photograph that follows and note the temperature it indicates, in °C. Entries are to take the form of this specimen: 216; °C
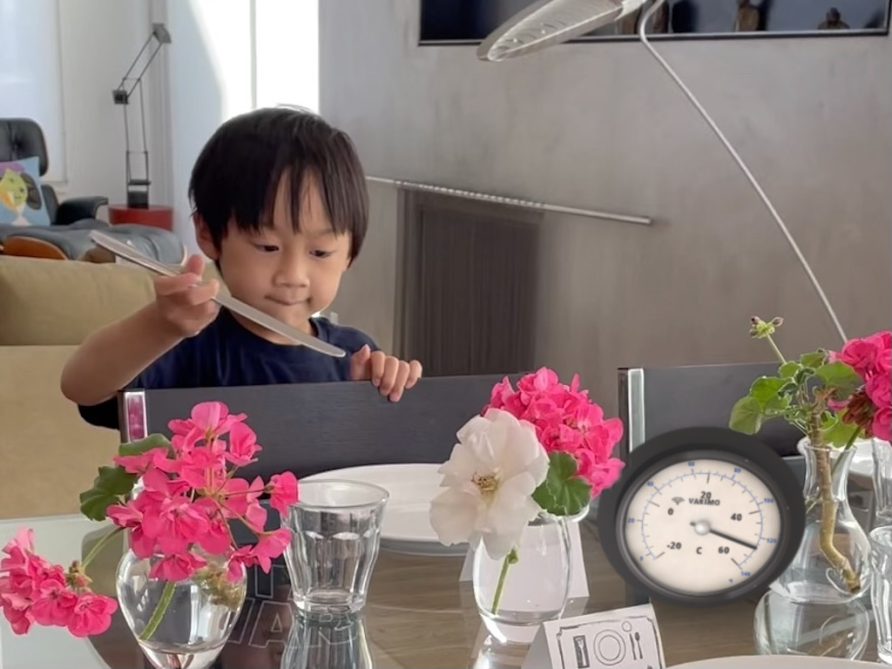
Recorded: 52; °C
